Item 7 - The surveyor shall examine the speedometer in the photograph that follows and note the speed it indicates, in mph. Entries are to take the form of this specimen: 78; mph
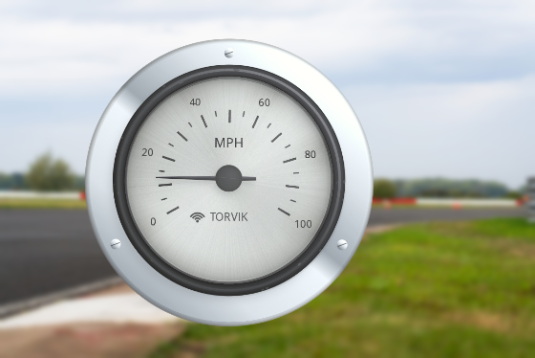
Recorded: 12.5; mph
